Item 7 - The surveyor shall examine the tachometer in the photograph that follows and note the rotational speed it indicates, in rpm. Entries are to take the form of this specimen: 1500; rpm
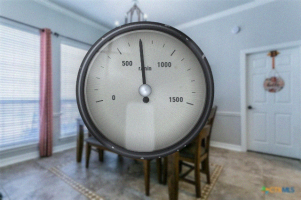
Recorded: 700; rpm
